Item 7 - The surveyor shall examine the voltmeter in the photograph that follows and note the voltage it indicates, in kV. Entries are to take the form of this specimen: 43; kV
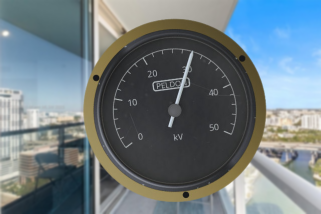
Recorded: 30; kV
